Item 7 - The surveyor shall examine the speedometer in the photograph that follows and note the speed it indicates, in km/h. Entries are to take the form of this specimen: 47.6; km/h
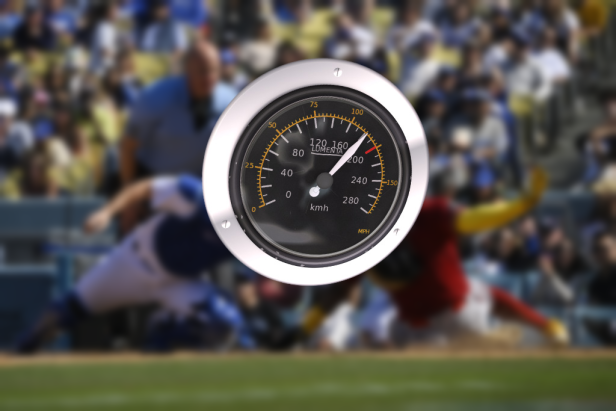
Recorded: 180; km/h
